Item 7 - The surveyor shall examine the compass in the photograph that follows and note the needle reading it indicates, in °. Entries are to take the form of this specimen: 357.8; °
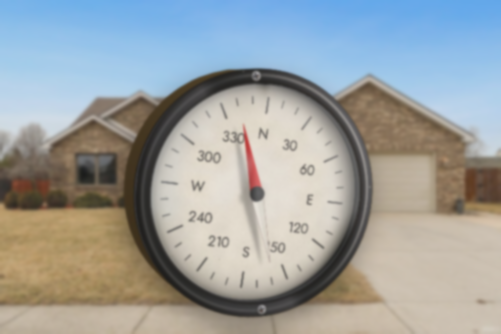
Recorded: 340; °
